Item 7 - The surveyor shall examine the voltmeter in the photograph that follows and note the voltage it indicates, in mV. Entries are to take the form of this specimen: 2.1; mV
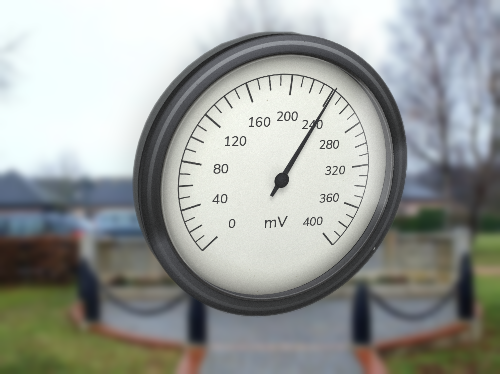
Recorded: 240; mV
